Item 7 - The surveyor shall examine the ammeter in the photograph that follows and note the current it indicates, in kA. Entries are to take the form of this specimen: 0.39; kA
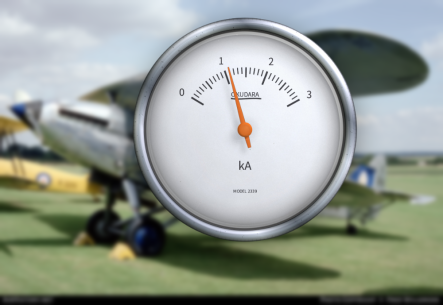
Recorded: 1.1; kA
